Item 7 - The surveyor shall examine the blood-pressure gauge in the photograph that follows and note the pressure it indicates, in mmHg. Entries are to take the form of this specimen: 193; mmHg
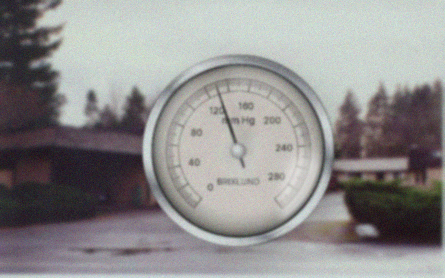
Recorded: 130; mmHg
